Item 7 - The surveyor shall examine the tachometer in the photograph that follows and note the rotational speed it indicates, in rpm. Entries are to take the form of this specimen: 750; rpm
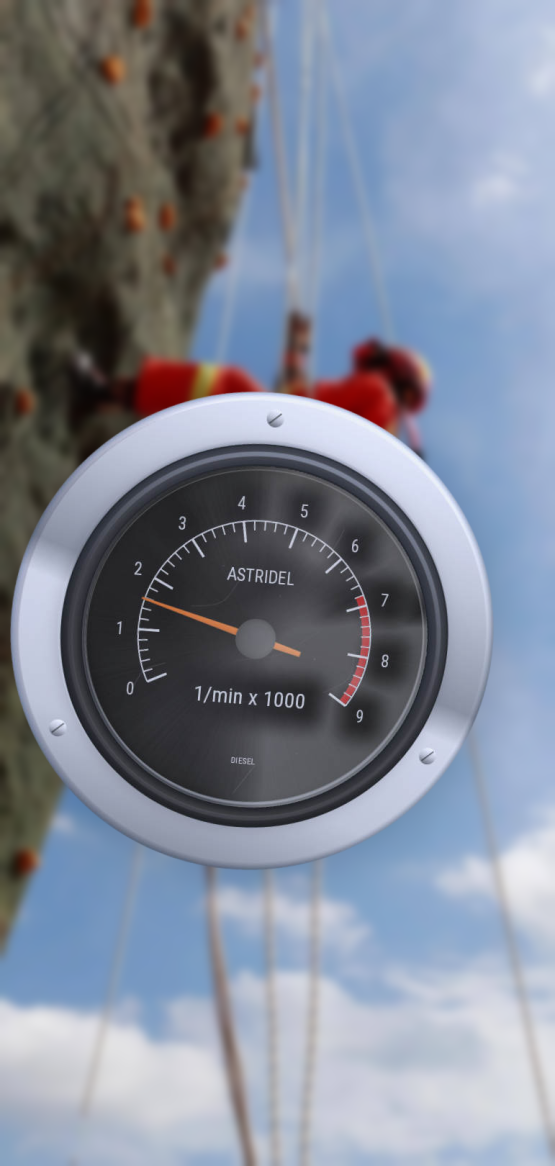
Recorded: 1600; rpm
